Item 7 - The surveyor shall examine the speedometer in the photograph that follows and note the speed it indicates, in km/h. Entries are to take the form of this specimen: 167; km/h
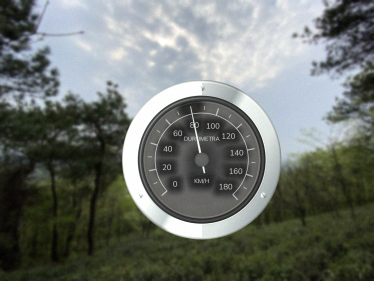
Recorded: 80; km/h
